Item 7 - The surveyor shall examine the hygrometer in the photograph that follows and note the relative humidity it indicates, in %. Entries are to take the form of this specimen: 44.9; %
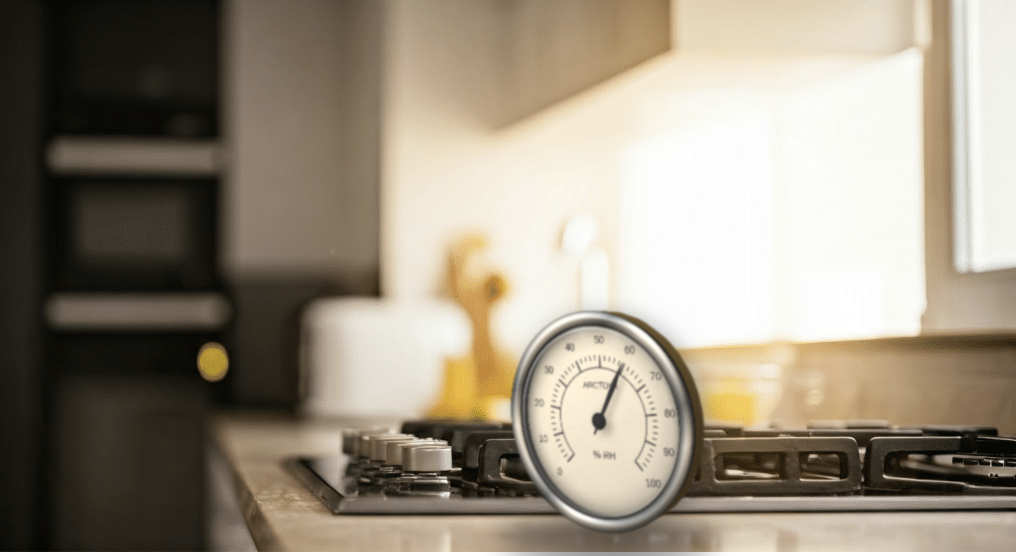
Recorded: 60; %
